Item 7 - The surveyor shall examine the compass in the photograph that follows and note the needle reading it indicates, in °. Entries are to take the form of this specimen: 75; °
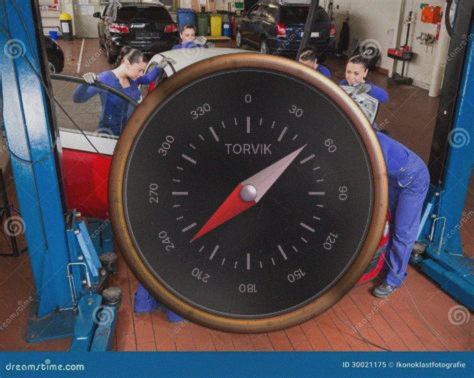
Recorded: 230; °
